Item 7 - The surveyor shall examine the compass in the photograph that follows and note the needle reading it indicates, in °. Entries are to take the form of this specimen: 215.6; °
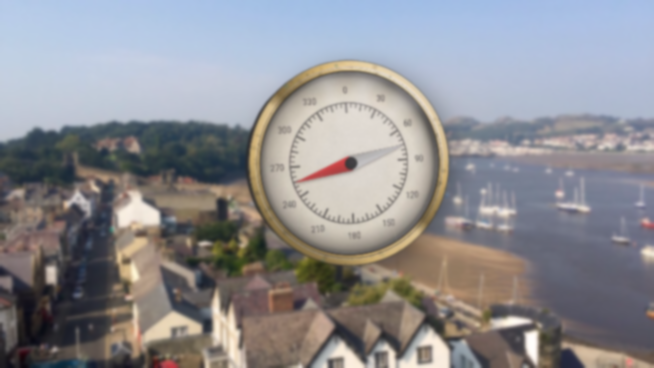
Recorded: 255; °
